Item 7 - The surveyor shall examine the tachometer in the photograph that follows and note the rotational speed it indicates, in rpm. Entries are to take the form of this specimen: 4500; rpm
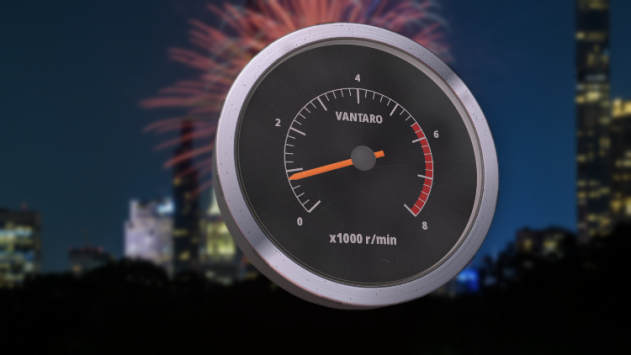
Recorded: 800; rpm
